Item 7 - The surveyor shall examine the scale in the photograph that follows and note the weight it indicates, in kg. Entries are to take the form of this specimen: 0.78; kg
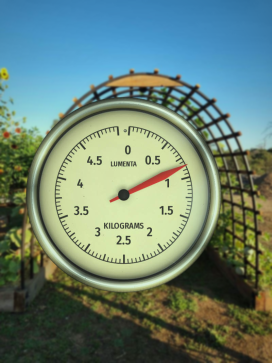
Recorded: 0.85; kg
